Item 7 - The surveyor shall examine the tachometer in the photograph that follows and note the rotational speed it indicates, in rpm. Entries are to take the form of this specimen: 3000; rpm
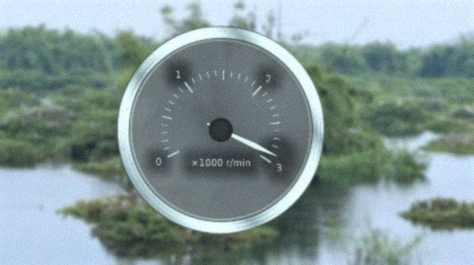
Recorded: 2900; rpm
